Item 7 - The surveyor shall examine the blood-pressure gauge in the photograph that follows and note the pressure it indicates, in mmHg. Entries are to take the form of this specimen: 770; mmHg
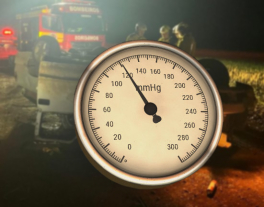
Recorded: 120; mmHg
